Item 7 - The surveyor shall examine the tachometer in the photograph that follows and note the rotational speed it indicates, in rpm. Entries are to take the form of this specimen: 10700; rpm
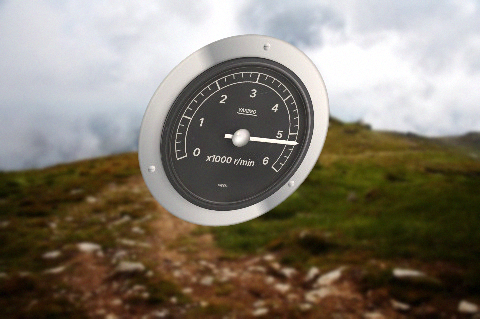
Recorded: 5200; rpm
